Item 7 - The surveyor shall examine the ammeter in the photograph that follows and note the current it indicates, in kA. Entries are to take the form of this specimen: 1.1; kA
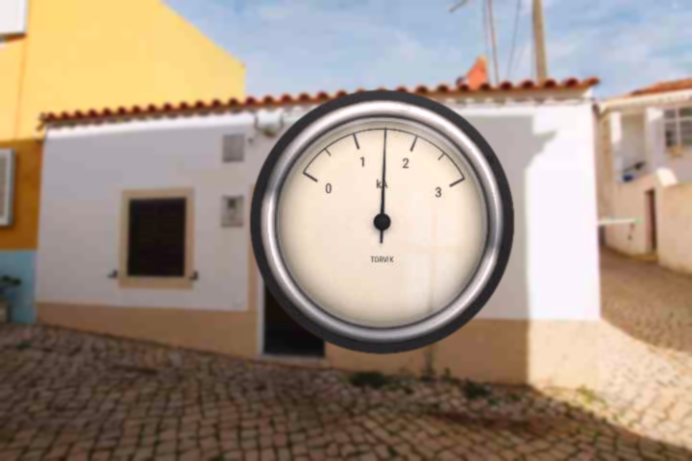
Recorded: 1.5; kA
